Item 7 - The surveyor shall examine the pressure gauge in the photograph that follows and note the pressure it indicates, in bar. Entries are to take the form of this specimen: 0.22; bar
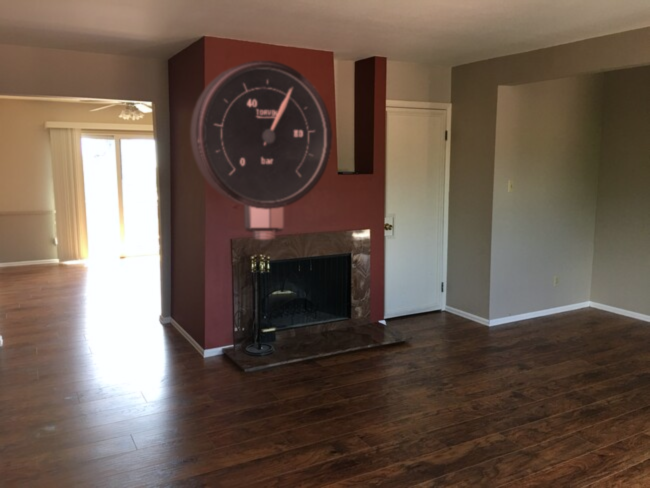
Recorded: 60; bar
